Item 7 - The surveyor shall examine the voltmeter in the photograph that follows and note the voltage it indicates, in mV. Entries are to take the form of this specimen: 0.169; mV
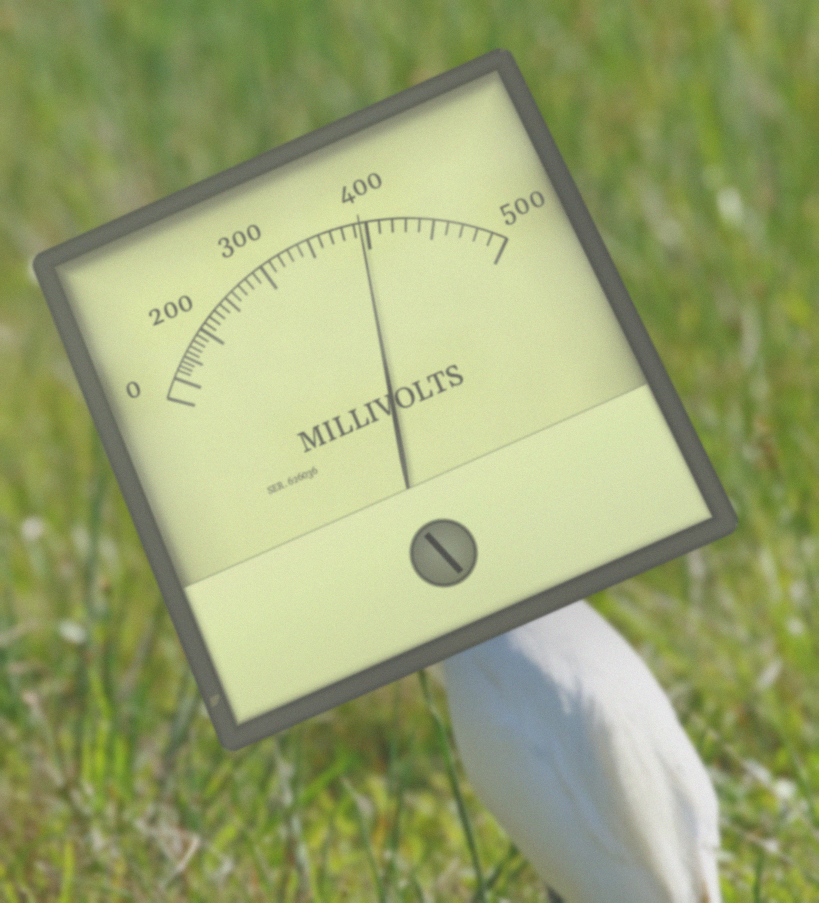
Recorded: 395; mV
